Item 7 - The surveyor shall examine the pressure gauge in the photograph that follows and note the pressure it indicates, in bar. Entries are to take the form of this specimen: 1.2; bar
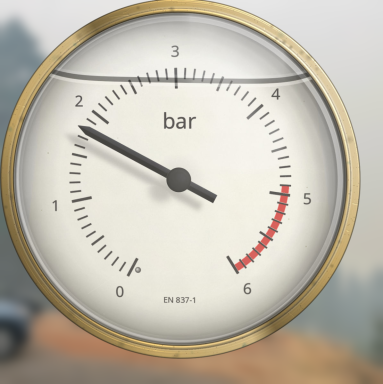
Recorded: 1.8; bar
